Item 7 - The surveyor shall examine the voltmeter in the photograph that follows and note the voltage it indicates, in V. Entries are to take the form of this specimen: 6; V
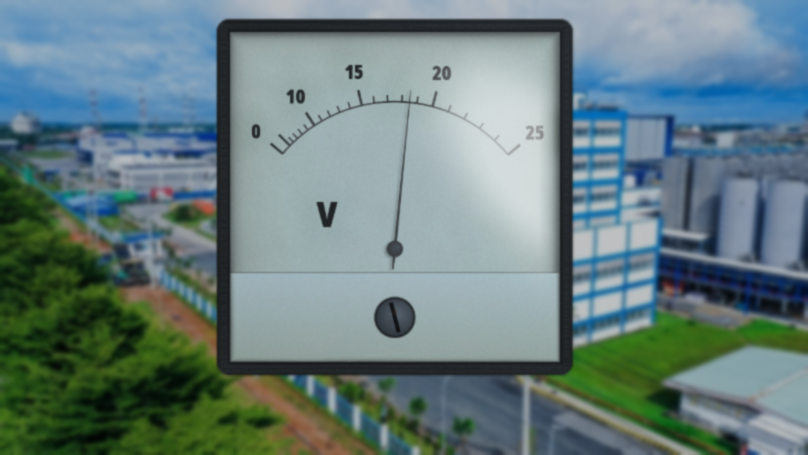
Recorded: 18.5; V
